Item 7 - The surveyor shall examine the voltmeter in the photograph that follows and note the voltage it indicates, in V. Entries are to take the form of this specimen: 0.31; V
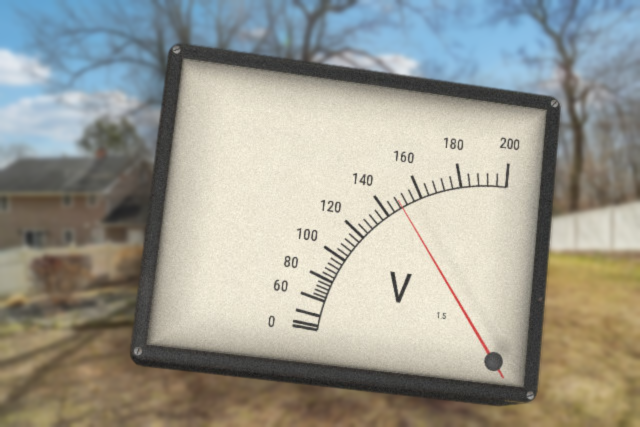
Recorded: 148; V
